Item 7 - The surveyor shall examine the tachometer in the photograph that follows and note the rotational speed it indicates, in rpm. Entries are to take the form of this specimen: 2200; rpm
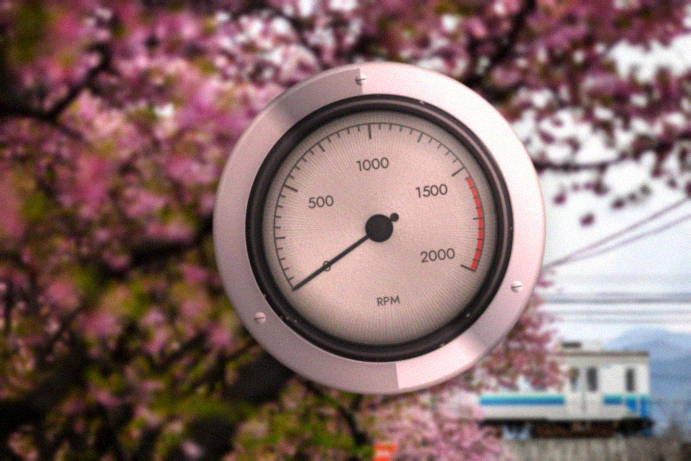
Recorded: 0; rpm
